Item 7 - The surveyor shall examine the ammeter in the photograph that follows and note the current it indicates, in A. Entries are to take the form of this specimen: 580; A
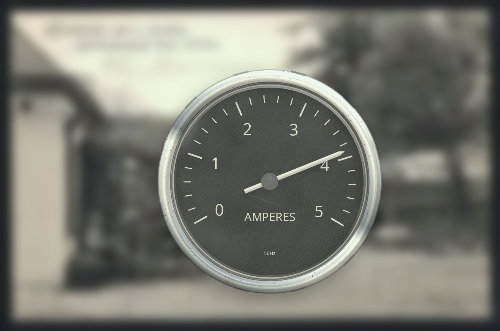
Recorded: 3.9; A
